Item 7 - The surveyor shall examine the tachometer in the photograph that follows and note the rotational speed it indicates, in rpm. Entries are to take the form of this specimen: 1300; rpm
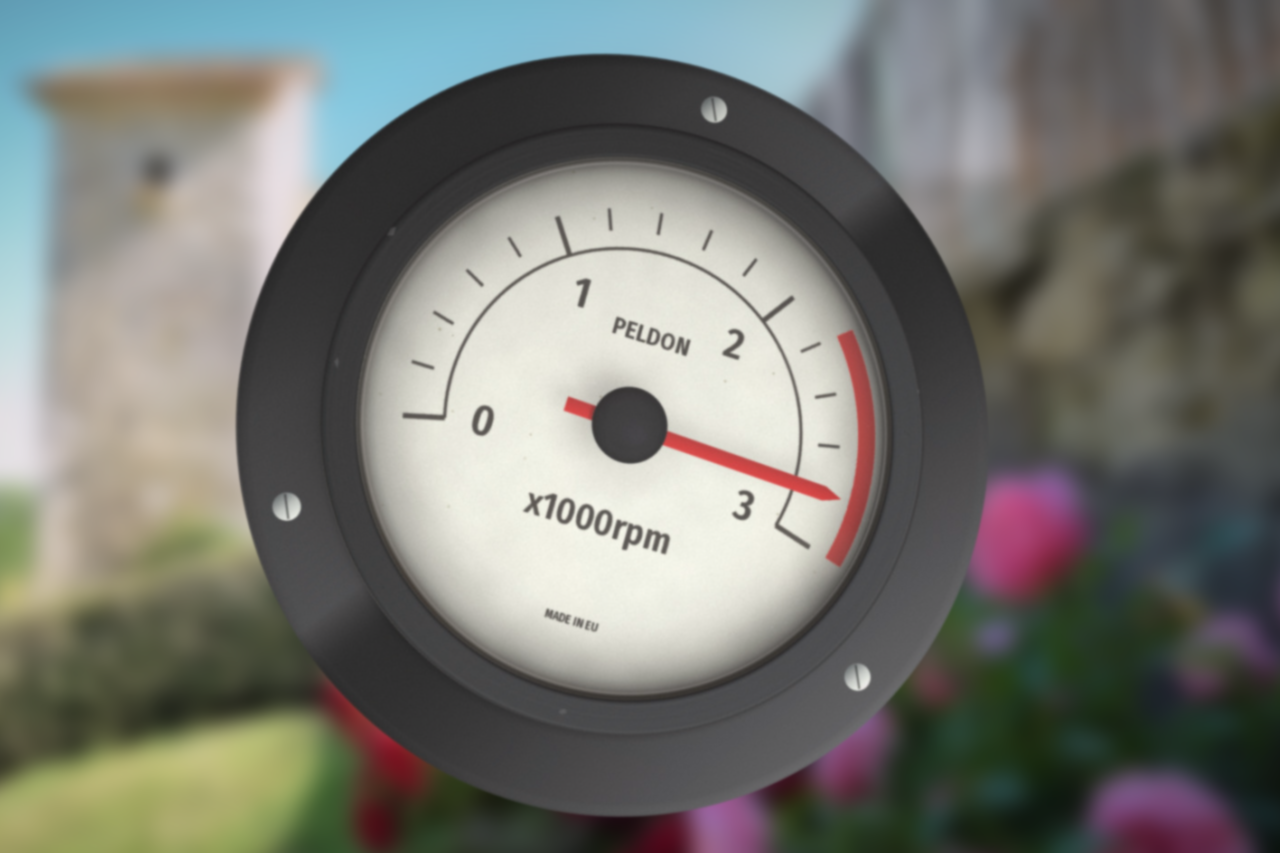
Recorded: 2800; rpm
